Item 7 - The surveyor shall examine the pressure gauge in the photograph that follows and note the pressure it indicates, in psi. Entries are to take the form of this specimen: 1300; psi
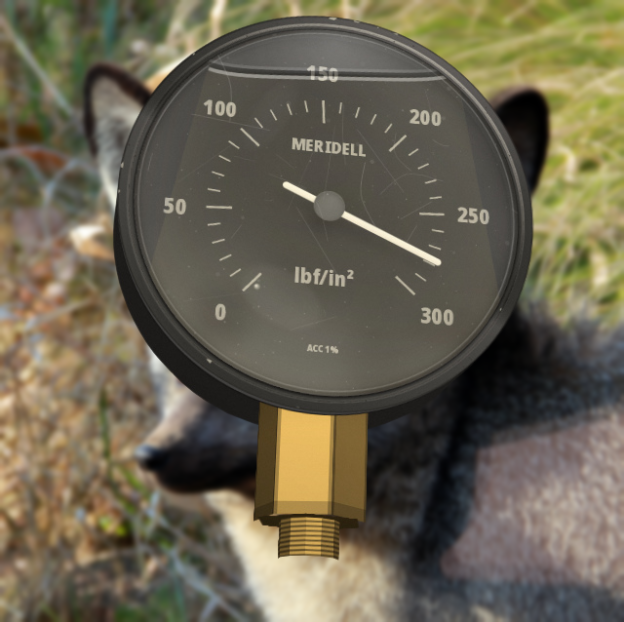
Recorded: 280; psi
